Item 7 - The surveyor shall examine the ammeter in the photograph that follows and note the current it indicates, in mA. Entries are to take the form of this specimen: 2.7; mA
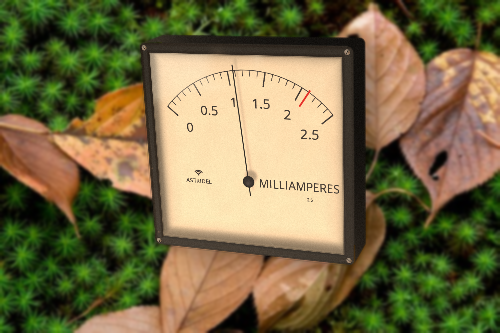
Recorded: 1.1; mA
